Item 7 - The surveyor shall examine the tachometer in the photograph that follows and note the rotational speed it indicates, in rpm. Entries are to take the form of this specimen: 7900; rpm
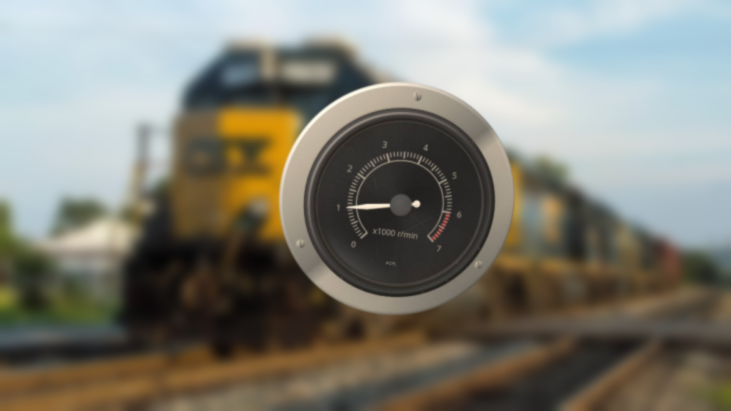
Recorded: 1000; rpm
